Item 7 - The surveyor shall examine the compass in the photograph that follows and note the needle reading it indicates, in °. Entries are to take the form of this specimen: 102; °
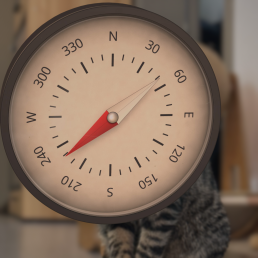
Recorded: 230; °
